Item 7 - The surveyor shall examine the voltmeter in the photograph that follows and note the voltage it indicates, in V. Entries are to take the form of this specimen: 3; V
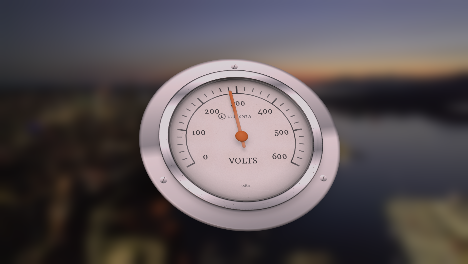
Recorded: 280; V
